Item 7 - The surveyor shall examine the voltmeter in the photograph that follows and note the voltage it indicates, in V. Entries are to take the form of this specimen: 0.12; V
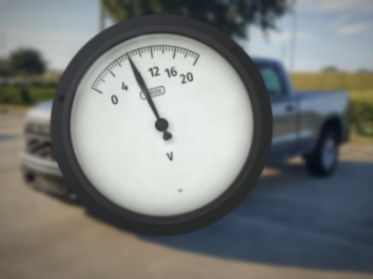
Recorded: 8; V
